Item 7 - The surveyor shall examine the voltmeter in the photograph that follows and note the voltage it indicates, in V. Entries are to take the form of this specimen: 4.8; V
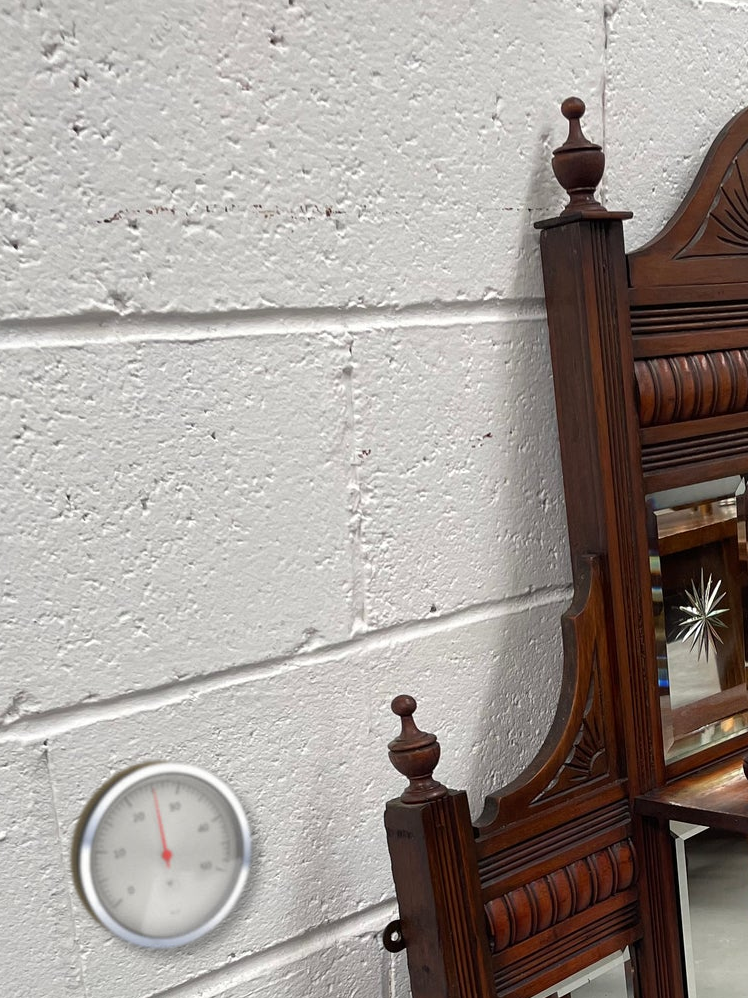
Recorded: 25; V
